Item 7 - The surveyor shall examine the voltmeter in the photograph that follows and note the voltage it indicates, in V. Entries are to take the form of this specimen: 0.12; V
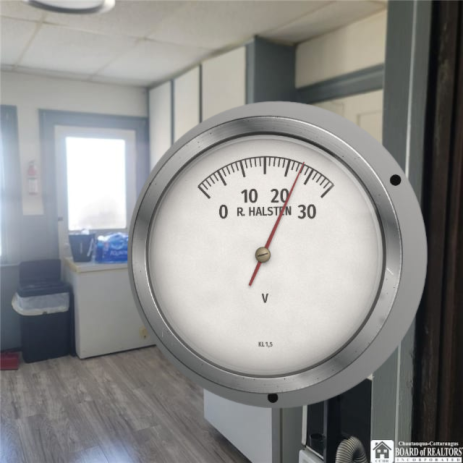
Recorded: 23; V
